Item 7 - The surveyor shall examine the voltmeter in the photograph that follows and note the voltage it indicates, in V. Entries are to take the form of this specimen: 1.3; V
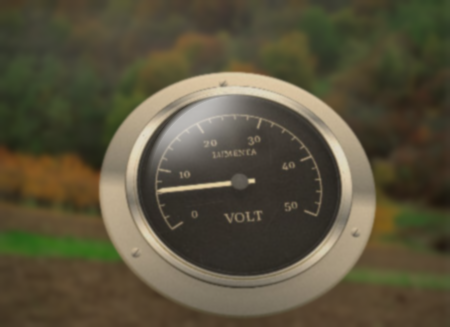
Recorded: 6; V
